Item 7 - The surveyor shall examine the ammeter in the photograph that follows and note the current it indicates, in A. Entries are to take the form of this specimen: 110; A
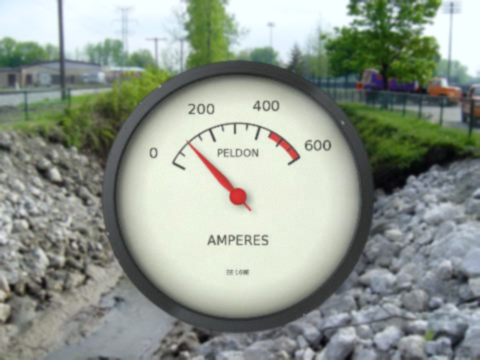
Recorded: 100; A
